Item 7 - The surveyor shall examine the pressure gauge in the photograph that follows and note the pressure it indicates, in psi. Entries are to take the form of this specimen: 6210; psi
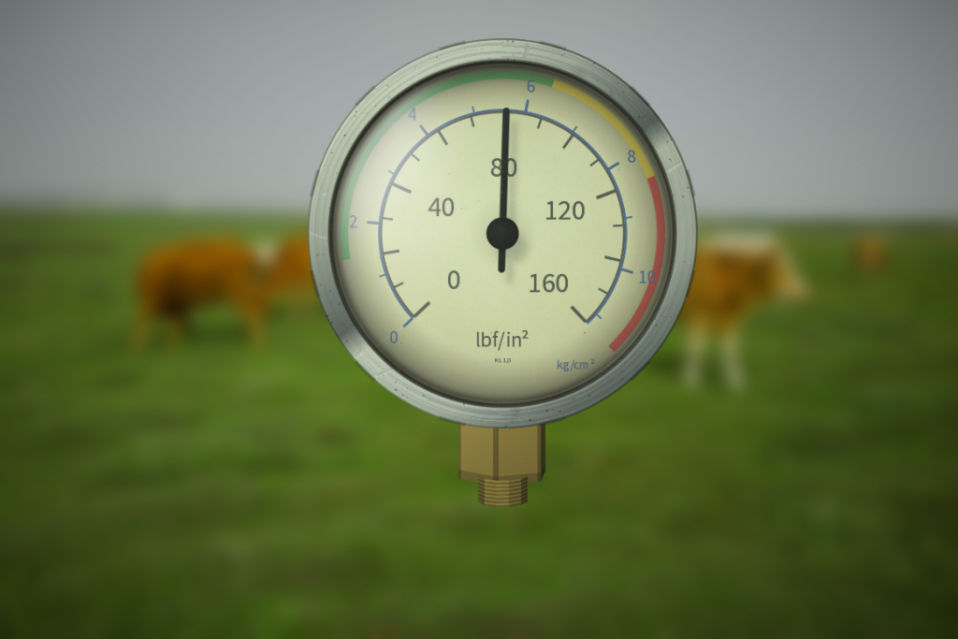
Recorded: 80; psi
